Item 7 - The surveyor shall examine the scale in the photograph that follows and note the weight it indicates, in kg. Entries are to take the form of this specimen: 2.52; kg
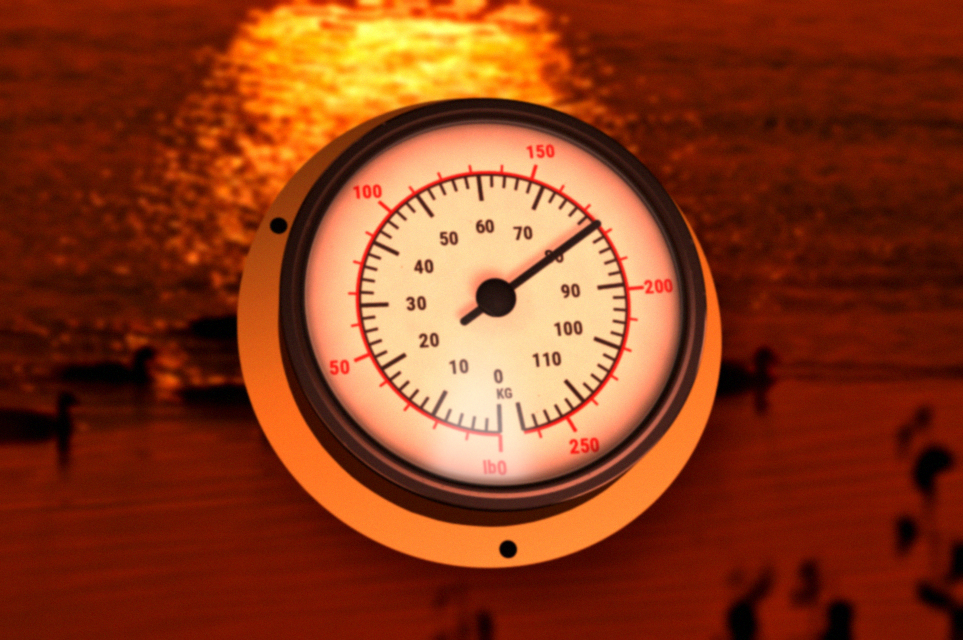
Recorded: 80; kg
